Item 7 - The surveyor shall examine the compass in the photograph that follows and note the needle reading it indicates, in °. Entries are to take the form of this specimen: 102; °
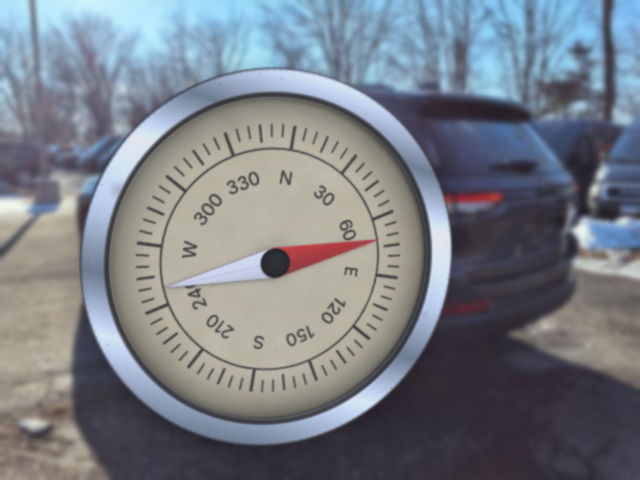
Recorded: 70; °
